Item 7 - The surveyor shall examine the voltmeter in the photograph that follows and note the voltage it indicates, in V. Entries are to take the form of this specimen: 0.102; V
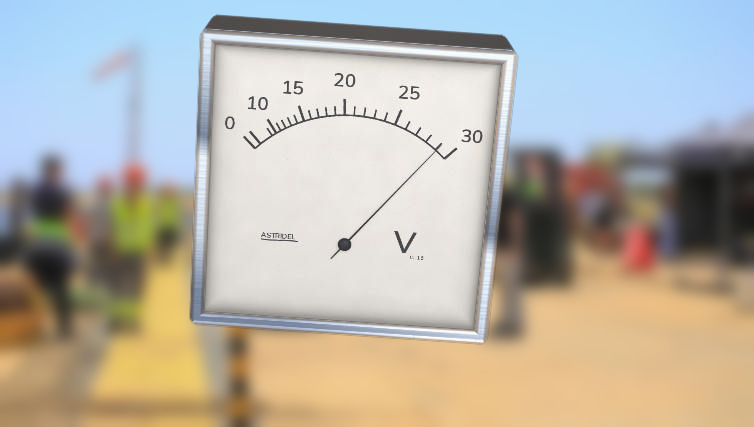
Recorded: 29; V
